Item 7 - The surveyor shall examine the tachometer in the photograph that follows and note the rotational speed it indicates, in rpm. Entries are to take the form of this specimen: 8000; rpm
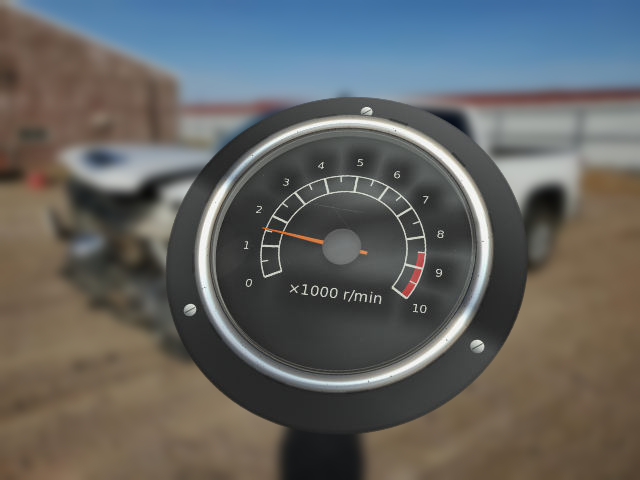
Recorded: 1500; rpm
